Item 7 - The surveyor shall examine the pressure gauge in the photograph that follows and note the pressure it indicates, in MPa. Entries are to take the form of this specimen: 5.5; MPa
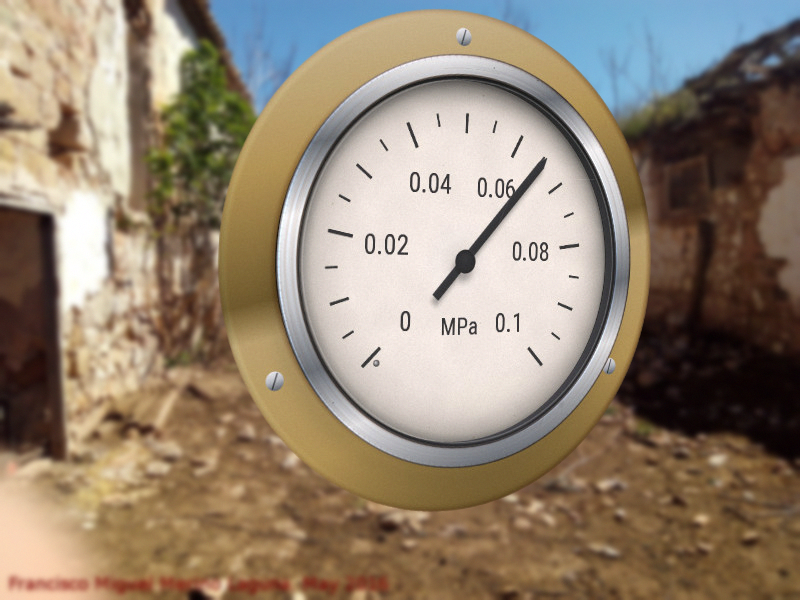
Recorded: 0.065; MPa
